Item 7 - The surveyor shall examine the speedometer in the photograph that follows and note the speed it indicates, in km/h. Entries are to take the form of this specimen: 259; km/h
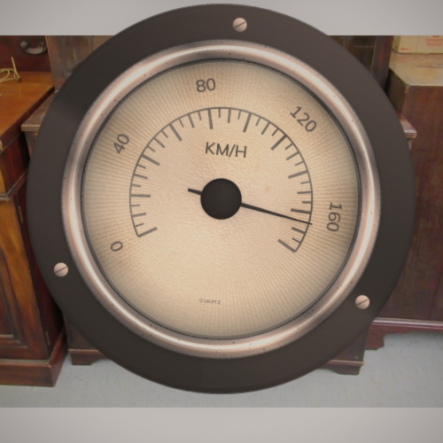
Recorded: 165; km/h
